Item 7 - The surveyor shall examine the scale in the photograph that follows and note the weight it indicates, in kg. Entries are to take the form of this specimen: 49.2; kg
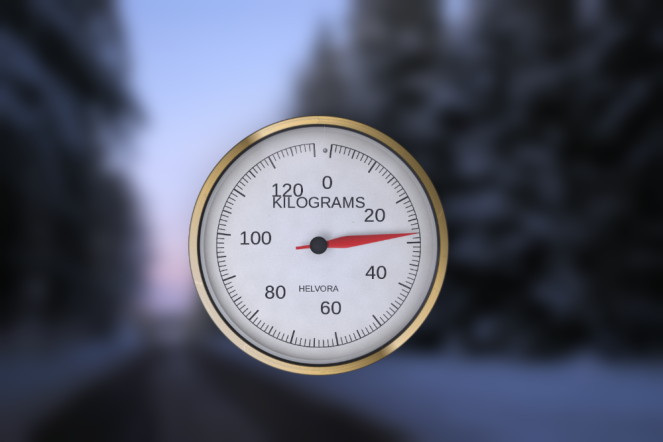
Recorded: 28; kg
